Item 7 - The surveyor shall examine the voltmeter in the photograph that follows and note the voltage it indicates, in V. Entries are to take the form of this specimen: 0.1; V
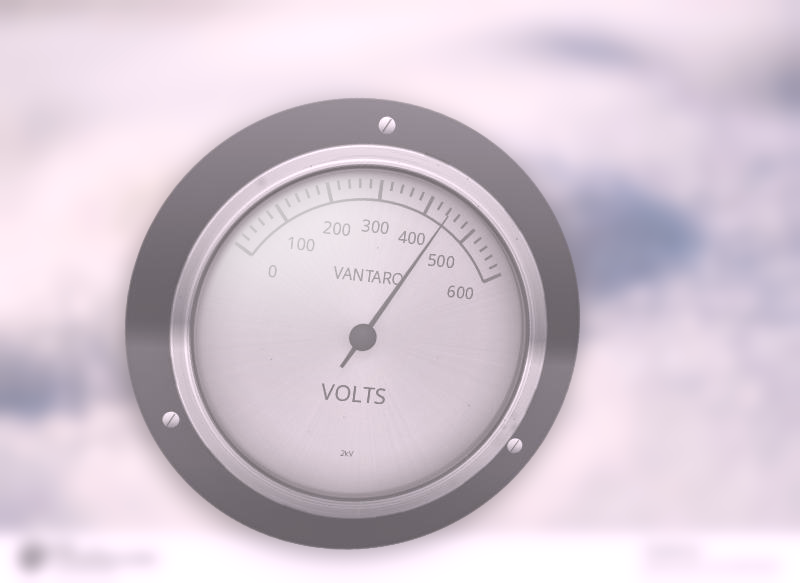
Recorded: 440; V
